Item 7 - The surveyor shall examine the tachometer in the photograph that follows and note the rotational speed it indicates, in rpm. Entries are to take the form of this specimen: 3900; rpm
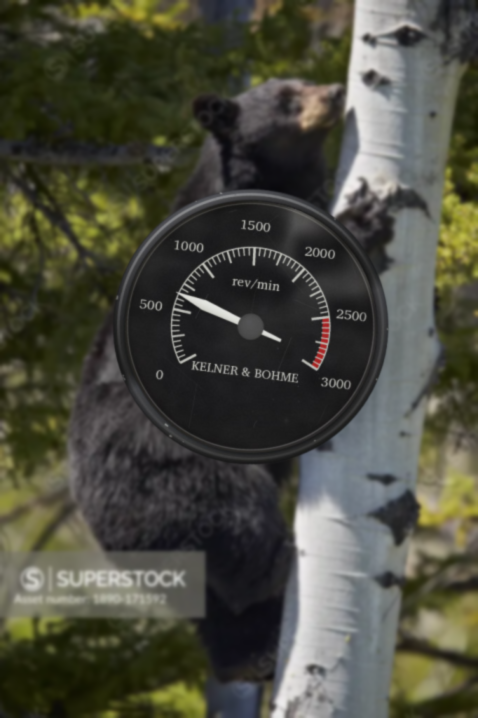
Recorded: 650; rpm
